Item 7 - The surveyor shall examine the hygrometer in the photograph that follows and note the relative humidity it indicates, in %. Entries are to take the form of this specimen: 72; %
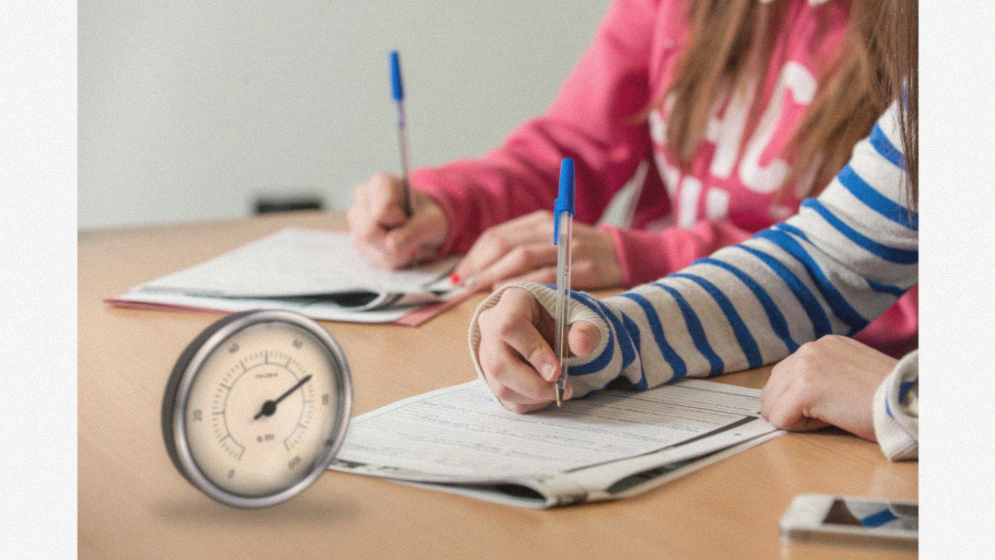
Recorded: 70; %
